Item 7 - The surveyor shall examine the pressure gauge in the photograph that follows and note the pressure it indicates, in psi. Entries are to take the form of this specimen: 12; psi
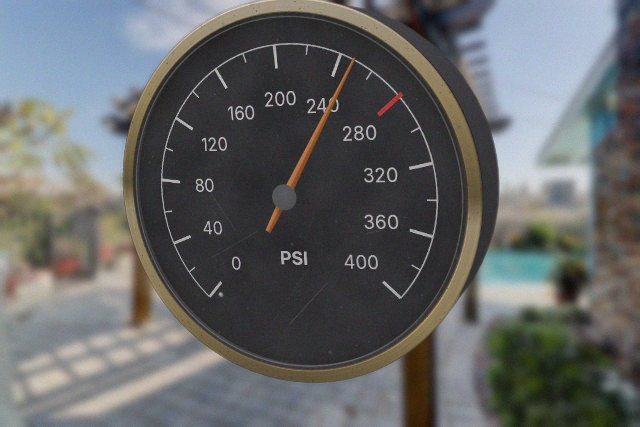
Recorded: 250; psi
